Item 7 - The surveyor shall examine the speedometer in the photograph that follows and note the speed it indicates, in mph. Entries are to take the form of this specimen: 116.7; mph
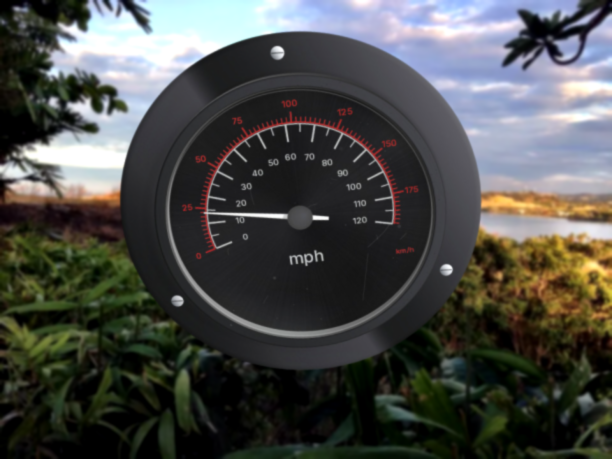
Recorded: 15; mph
